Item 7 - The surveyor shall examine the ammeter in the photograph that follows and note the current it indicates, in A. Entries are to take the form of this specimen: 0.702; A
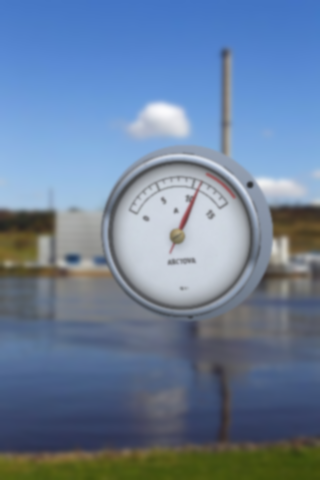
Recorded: 11; A
